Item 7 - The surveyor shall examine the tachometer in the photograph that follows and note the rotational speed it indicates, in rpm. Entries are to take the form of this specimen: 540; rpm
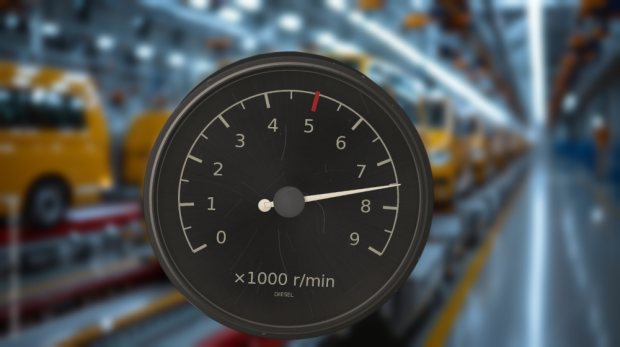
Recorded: 7500; rpm
